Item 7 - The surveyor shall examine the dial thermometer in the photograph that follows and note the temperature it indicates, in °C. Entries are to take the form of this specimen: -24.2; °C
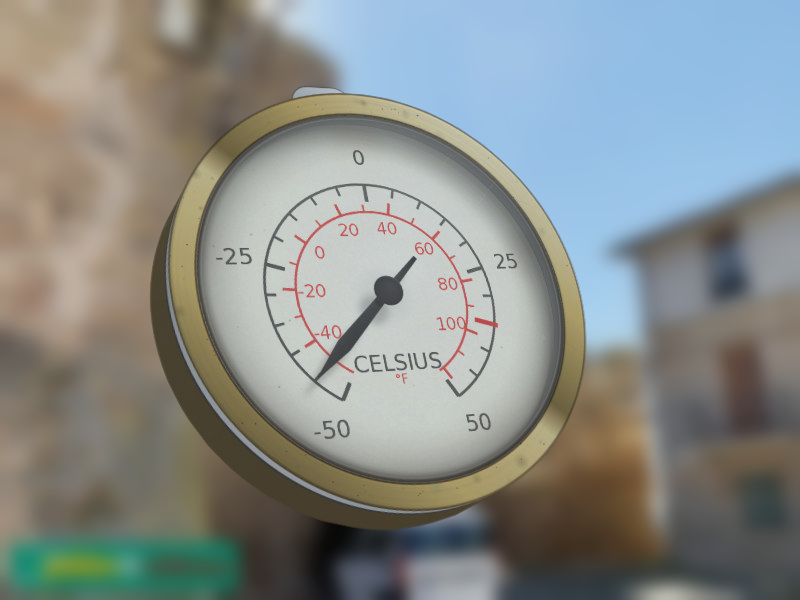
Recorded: -45; °C
